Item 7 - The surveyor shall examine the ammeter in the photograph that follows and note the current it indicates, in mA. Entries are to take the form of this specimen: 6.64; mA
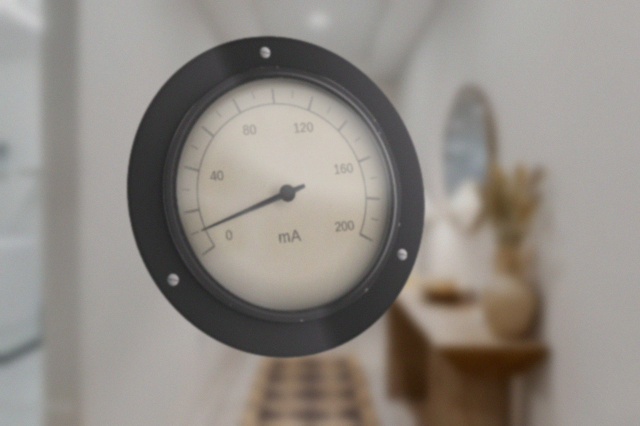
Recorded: 10; mA
